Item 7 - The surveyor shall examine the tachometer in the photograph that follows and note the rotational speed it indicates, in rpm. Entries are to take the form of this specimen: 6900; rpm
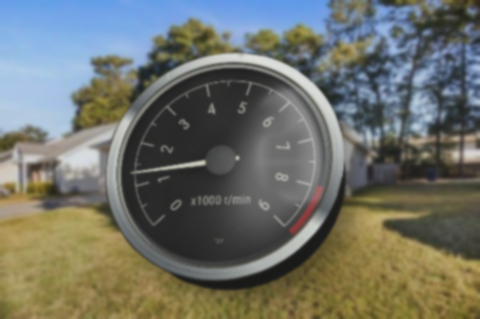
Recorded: 1250; rpm
